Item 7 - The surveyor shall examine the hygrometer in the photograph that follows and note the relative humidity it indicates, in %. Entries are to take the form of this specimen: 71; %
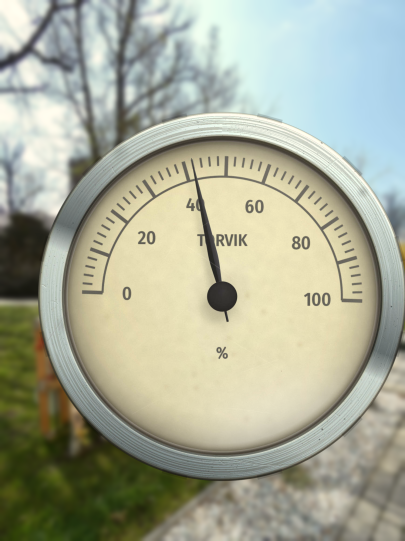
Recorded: 42; %
